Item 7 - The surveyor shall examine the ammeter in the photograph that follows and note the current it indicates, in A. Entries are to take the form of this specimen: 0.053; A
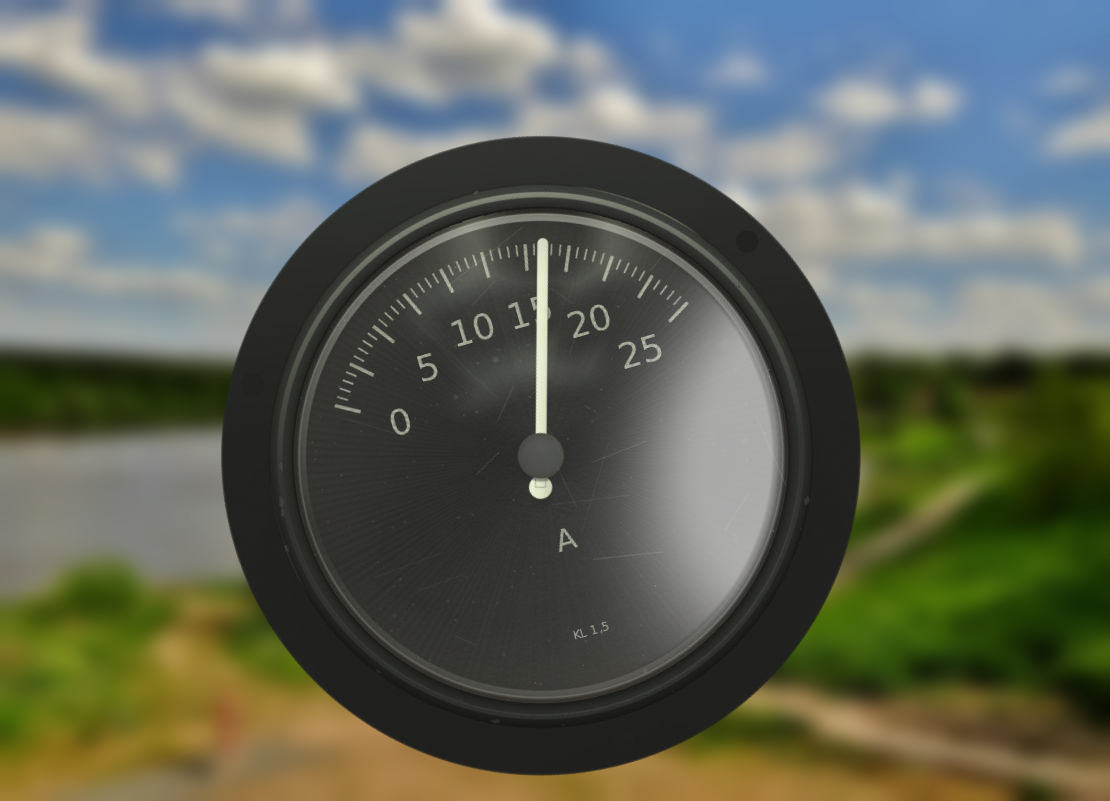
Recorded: 16; A
